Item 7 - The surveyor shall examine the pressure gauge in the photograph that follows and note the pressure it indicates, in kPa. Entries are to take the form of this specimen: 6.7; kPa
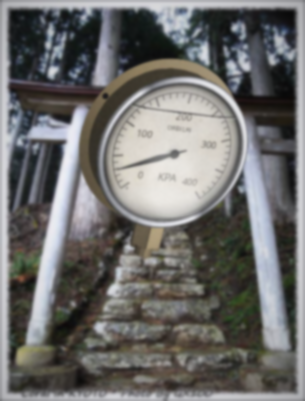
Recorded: 30; kPa
